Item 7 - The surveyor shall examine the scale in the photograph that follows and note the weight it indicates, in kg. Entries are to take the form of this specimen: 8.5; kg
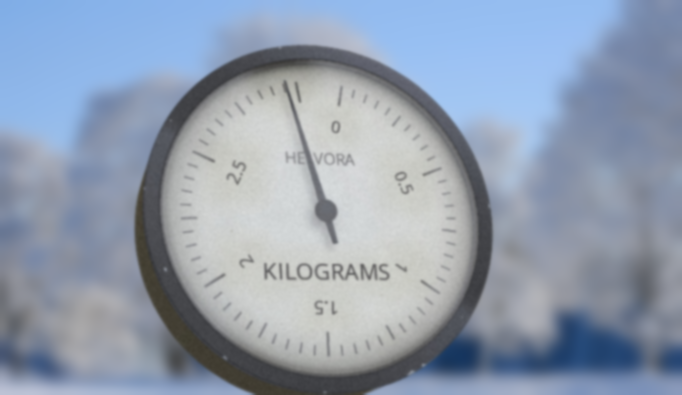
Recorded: 2.95; kg
